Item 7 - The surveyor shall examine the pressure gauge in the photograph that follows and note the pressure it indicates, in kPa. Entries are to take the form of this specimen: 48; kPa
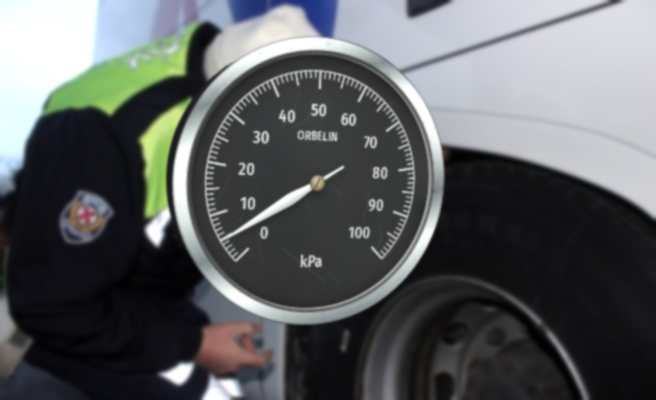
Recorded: 5; kPa
